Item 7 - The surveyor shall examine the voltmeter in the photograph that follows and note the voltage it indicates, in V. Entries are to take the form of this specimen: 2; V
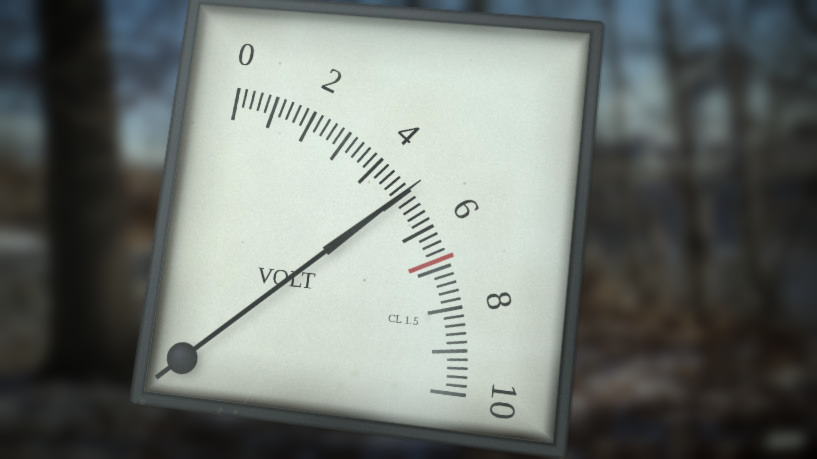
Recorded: 5; V
